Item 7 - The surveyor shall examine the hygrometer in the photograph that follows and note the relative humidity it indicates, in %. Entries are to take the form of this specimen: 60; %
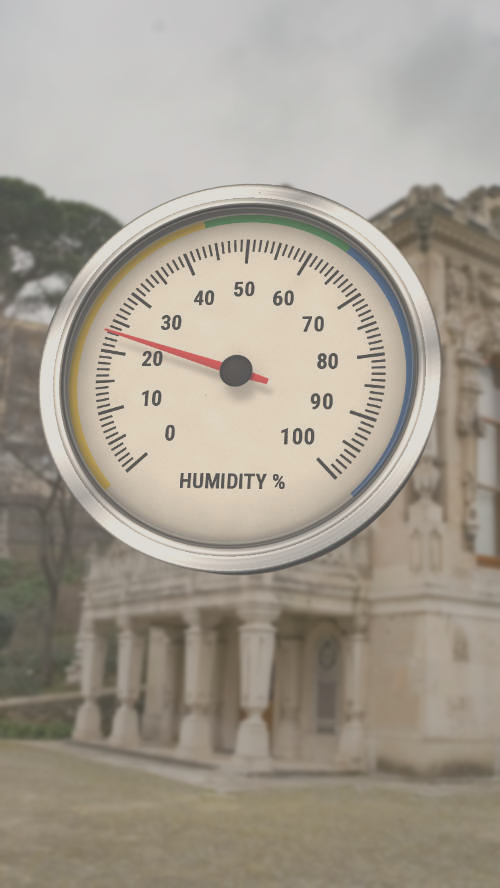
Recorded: 23; %
